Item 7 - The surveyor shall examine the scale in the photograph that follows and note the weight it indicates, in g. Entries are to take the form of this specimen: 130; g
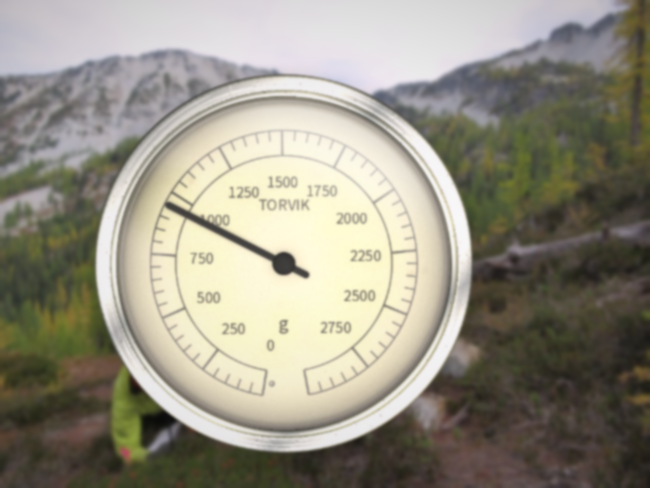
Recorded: 950; g
